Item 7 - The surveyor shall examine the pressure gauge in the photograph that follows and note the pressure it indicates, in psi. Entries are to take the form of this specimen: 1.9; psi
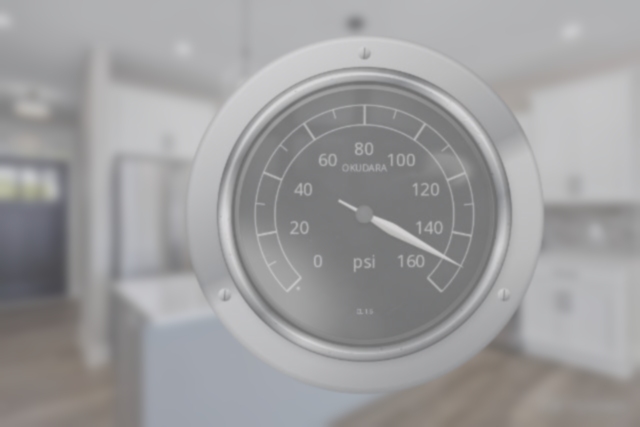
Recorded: 150; psi
